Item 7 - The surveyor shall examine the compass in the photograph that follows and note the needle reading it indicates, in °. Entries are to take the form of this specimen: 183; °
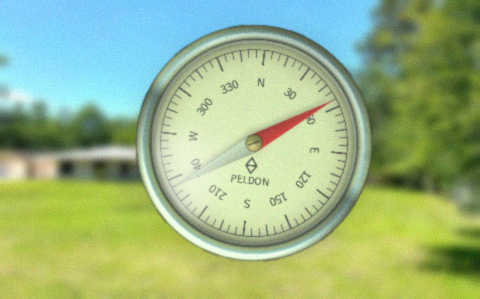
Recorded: 55; °
